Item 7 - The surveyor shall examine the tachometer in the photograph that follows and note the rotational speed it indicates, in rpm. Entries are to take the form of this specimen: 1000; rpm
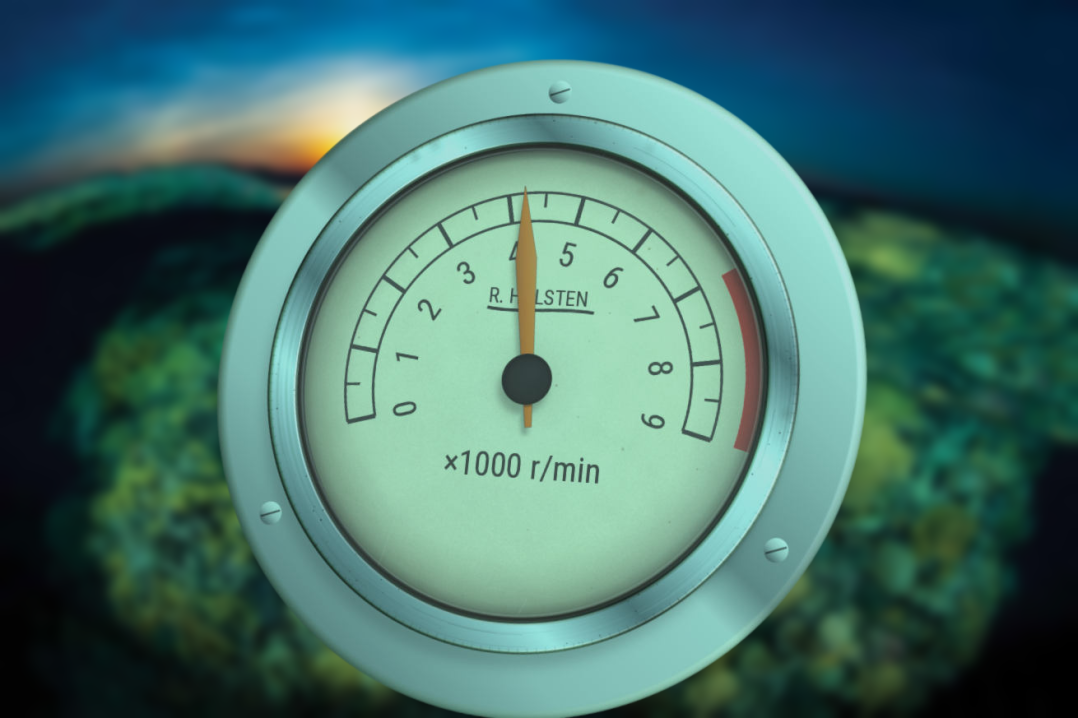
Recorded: 4250; rpm
